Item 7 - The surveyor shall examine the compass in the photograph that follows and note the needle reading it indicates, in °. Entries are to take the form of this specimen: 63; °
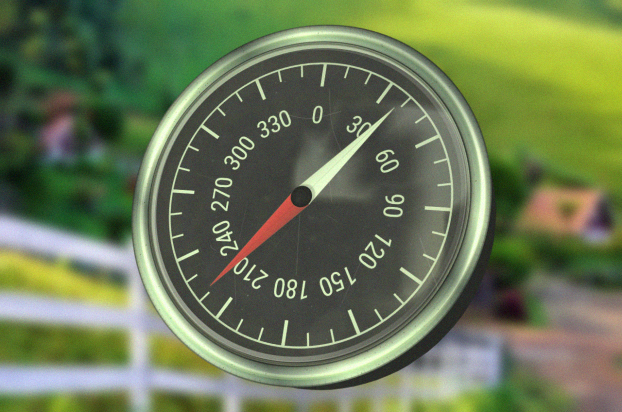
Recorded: 220; °
